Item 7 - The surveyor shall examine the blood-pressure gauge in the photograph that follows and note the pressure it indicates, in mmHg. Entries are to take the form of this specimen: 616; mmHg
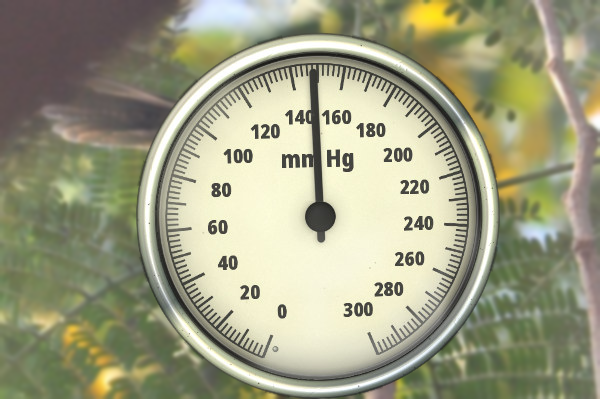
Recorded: 148; mmHg
